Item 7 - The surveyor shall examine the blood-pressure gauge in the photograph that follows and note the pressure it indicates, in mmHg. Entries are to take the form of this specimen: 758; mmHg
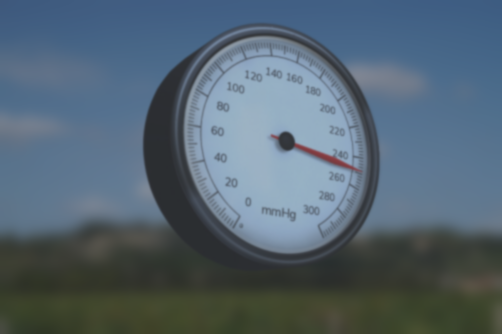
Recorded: 250; mmHg
